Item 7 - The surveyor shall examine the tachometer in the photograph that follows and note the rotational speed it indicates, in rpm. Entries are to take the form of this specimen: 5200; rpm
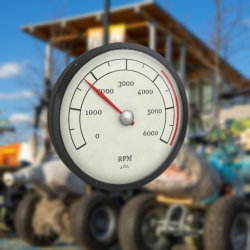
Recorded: 1750; rpm
